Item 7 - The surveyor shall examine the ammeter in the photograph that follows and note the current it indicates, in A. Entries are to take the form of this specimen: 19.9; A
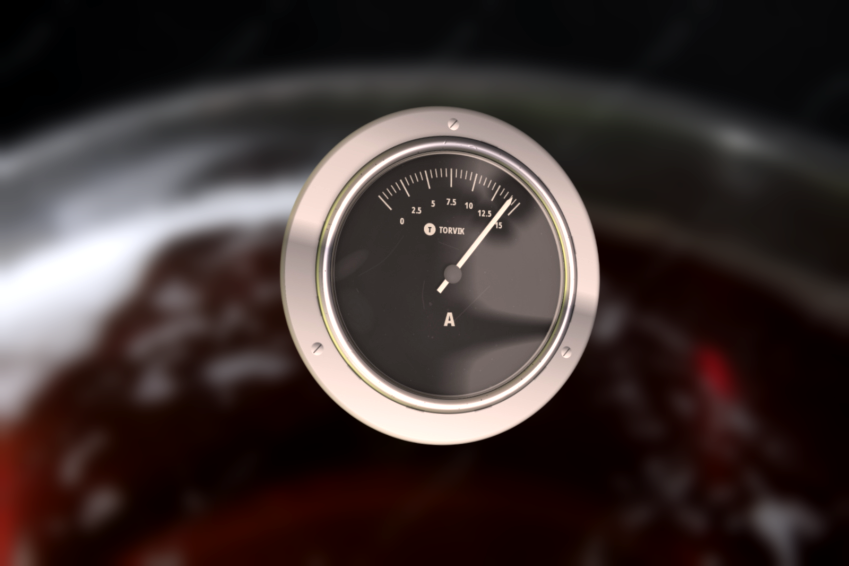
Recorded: 14; A
